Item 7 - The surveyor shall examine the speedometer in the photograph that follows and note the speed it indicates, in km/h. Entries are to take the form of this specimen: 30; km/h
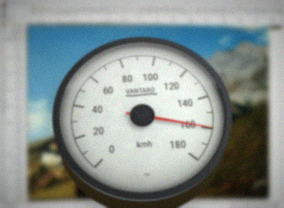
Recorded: 160; km/h
